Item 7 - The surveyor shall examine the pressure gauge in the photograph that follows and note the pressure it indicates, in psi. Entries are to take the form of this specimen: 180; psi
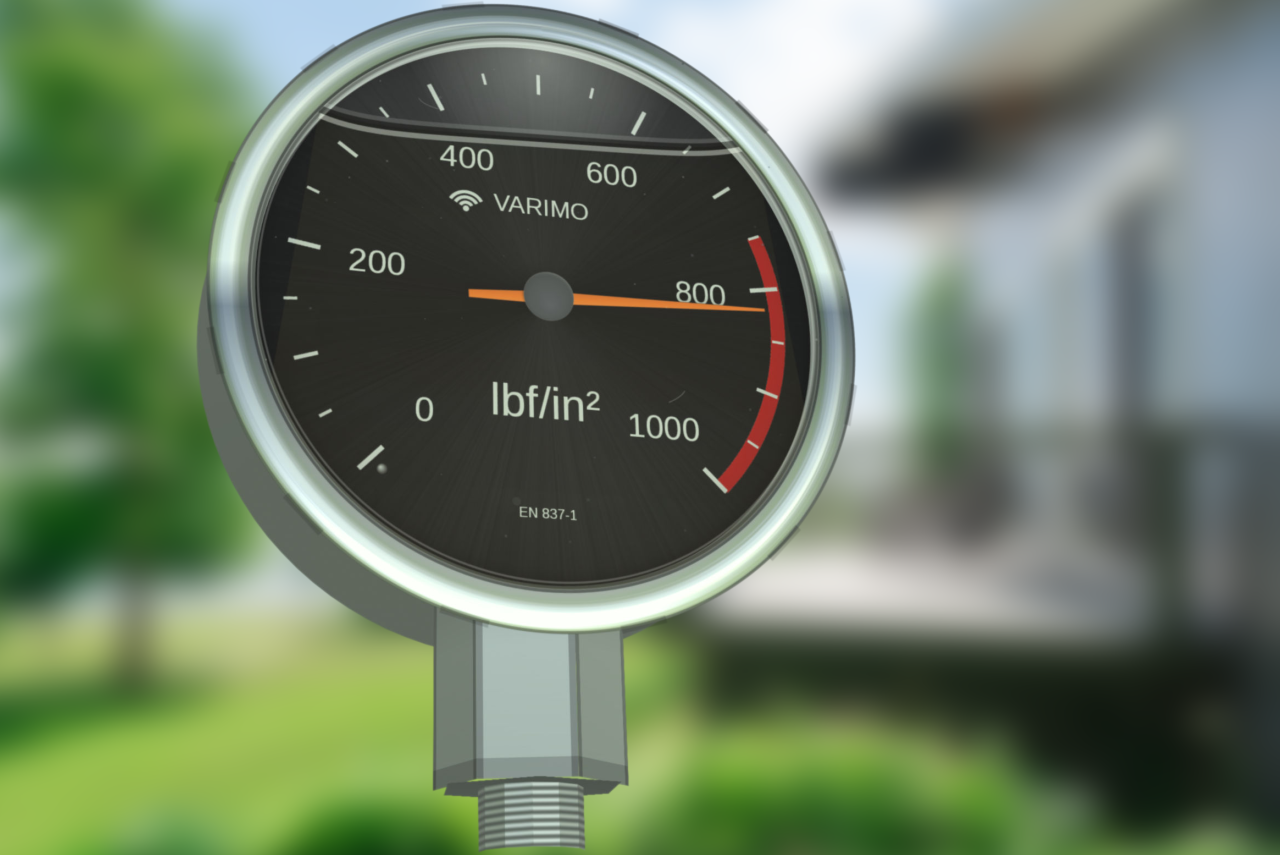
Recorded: 825; psi
